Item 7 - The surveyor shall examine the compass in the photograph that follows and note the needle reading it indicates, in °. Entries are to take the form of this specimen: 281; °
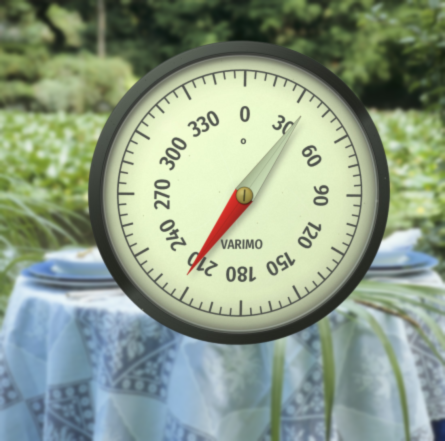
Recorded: 215; °
